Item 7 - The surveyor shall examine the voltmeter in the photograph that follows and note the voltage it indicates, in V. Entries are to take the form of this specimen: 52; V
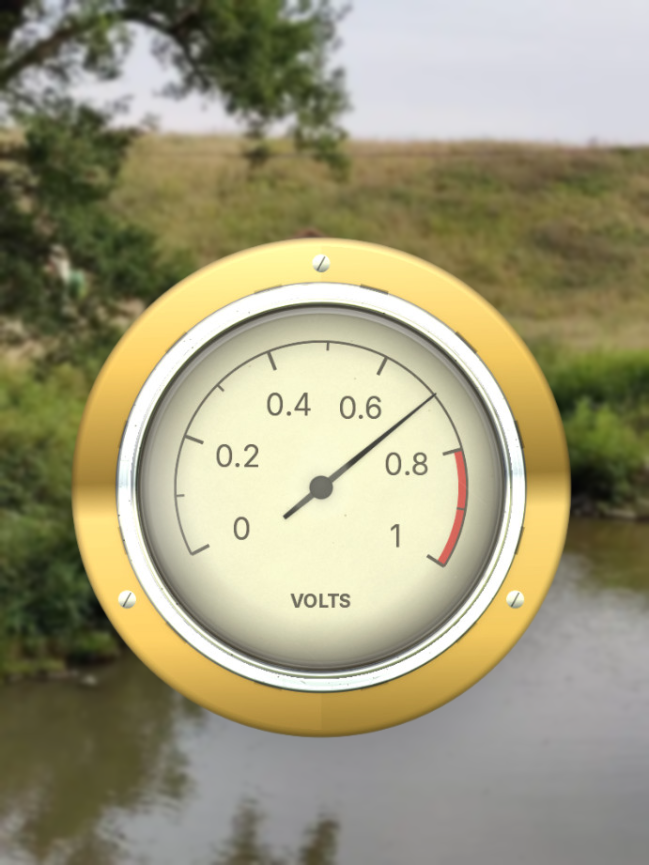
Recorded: 0.7; V
